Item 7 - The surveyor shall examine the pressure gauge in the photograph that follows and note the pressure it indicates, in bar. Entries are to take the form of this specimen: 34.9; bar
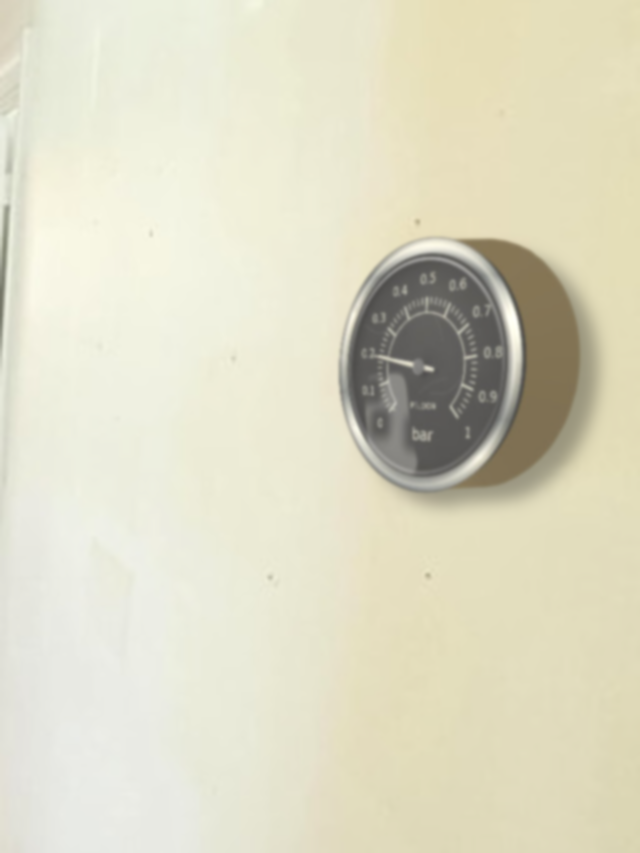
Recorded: 0.2; bar
